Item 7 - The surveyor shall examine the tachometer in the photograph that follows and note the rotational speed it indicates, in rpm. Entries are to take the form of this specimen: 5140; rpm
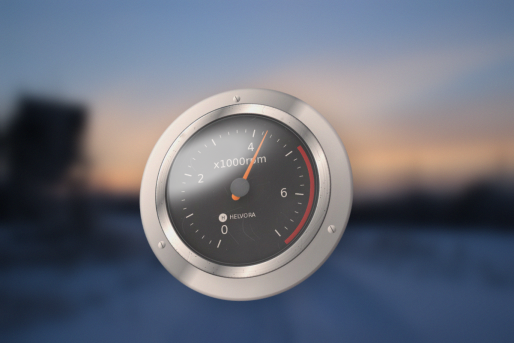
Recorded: 4300; rpm
